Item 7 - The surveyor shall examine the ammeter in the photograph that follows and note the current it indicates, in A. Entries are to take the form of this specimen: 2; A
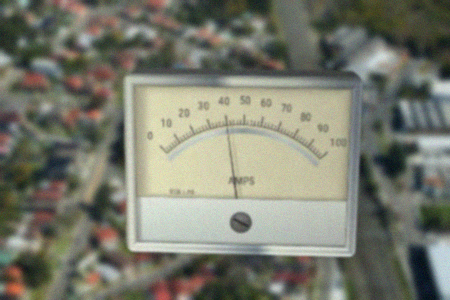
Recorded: 40; A
